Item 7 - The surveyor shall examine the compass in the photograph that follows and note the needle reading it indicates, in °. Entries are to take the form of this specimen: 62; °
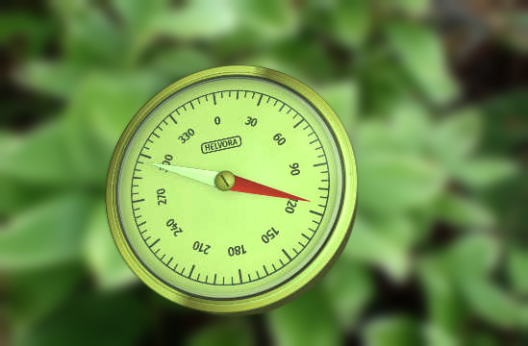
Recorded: 115; °
